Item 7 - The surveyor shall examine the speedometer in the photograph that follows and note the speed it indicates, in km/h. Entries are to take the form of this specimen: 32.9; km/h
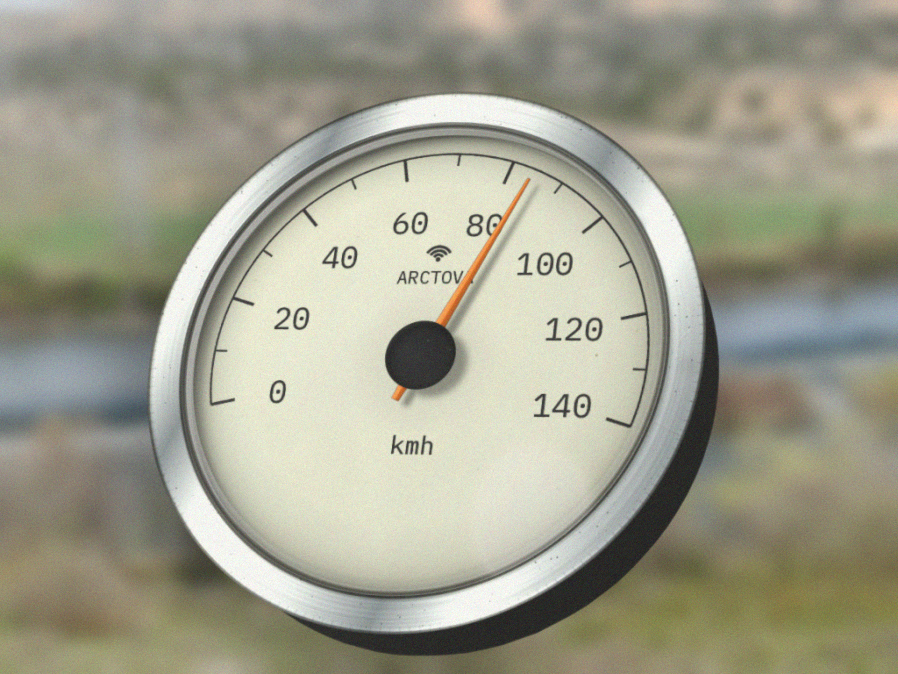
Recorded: 85; km/h
